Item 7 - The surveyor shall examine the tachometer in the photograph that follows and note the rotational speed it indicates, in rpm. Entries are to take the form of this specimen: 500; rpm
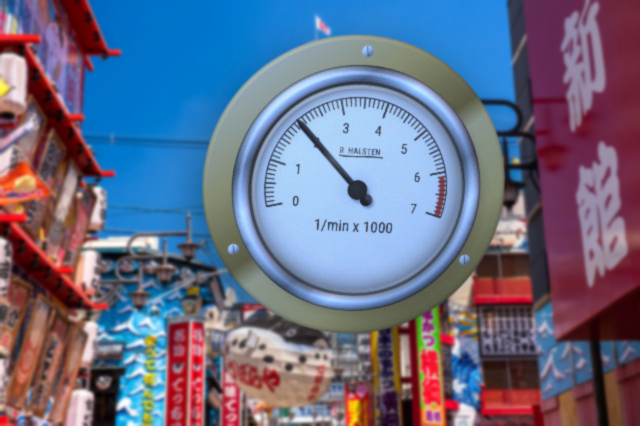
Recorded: 2000; rpm
